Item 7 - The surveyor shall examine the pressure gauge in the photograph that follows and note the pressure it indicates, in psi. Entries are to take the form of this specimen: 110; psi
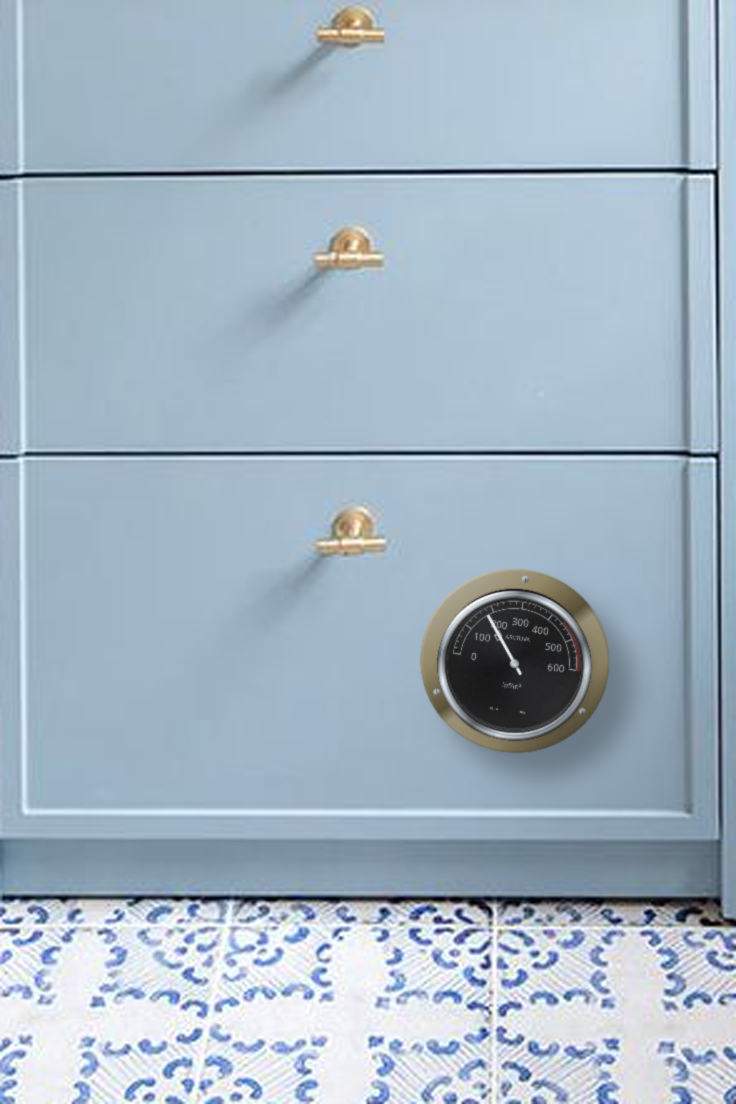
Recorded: 180; psi
